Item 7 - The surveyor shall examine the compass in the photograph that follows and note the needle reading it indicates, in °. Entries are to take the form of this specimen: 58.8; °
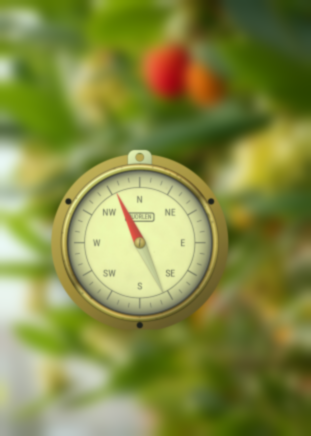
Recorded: 335; °
